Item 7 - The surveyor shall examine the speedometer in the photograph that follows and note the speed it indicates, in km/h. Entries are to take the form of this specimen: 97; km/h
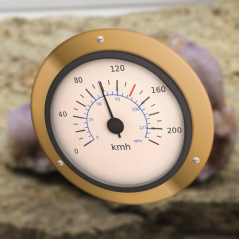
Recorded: 100; km/h
